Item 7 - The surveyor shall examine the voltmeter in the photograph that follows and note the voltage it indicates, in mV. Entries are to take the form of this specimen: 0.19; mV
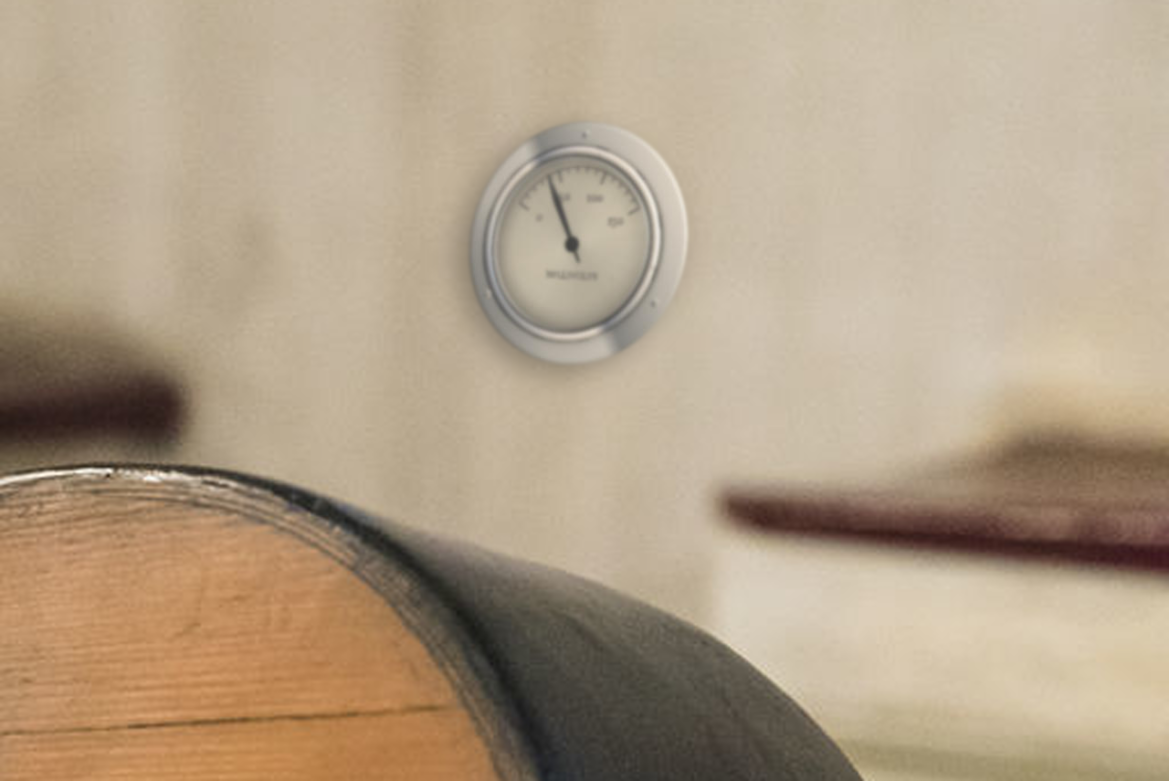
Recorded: 40; mV
